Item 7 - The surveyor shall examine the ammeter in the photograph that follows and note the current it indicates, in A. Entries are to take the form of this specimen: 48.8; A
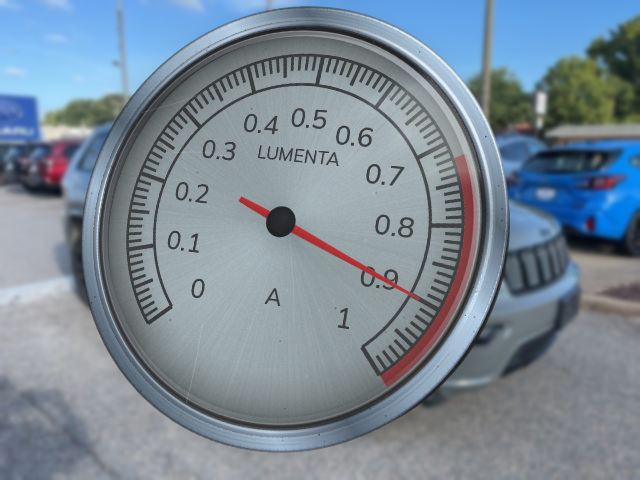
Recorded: 0.9; A
